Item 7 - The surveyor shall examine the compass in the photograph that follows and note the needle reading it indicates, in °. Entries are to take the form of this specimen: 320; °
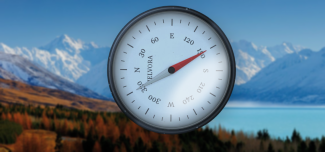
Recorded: 150; °
